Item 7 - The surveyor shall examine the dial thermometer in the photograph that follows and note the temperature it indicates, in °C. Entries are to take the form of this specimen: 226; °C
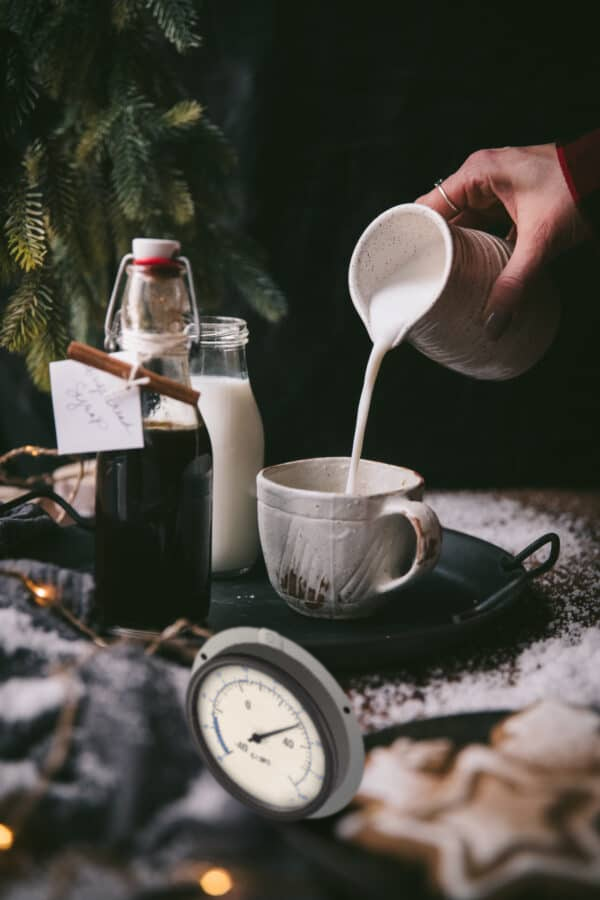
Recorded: 30; °C
